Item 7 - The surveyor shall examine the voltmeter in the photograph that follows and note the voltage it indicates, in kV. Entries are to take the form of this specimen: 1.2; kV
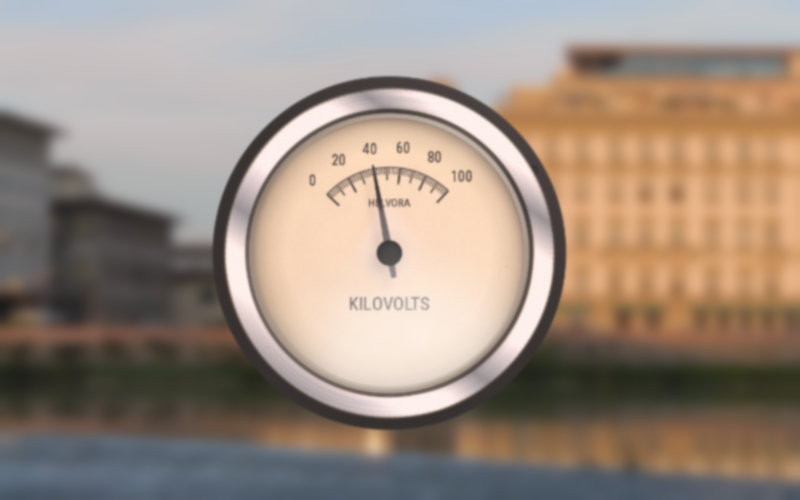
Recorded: 40; kV
